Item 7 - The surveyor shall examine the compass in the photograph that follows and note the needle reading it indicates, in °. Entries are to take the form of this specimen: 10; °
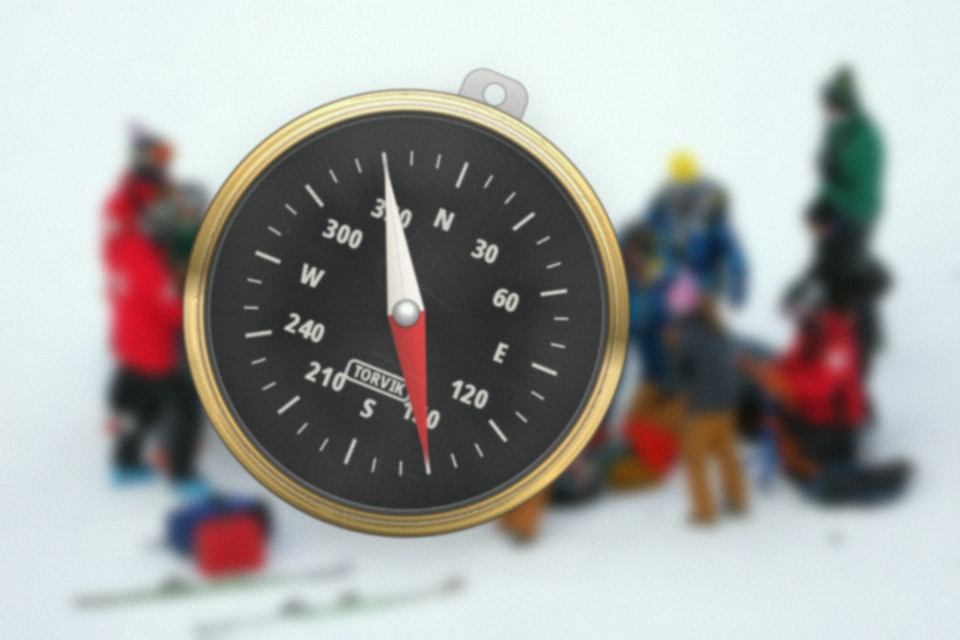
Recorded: 150; °
